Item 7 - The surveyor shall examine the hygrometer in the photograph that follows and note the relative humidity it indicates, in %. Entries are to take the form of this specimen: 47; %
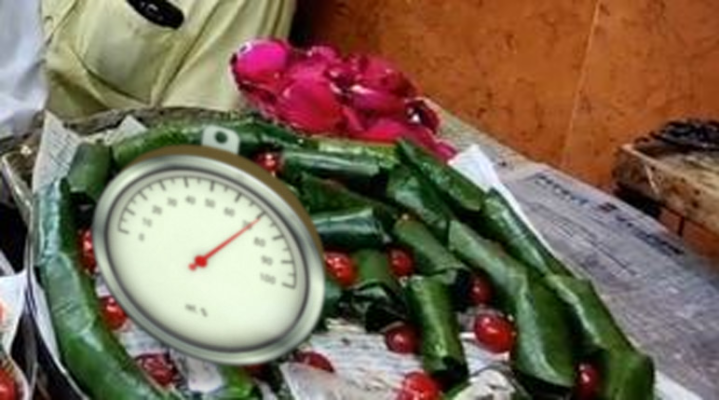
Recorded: 70; %
